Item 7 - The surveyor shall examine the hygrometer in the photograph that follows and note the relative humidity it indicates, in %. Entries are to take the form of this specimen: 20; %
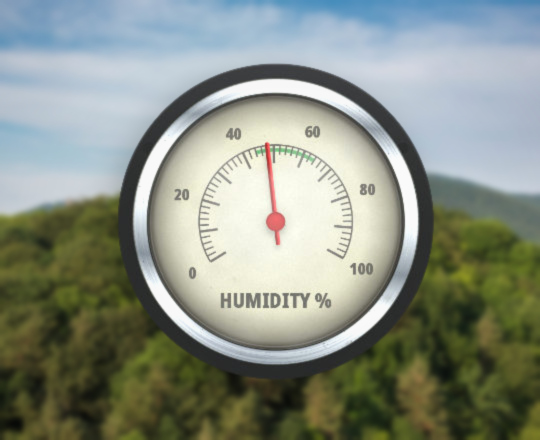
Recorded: 48; %
